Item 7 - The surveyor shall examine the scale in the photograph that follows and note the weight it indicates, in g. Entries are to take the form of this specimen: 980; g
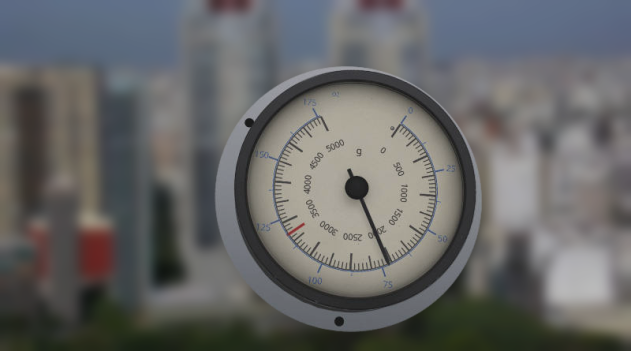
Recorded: 2050; g
